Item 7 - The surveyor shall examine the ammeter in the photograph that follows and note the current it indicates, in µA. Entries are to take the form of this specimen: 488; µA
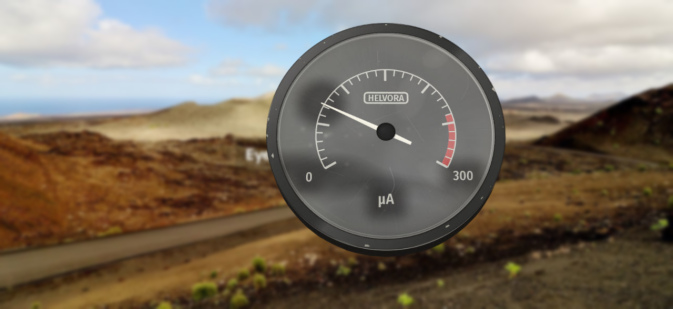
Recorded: 70; µA
